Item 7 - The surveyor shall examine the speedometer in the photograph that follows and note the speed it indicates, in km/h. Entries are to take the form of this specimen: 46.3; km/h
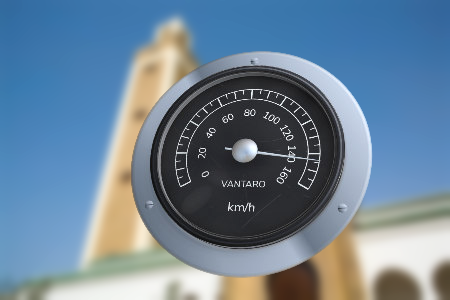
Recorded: 145; km/h
